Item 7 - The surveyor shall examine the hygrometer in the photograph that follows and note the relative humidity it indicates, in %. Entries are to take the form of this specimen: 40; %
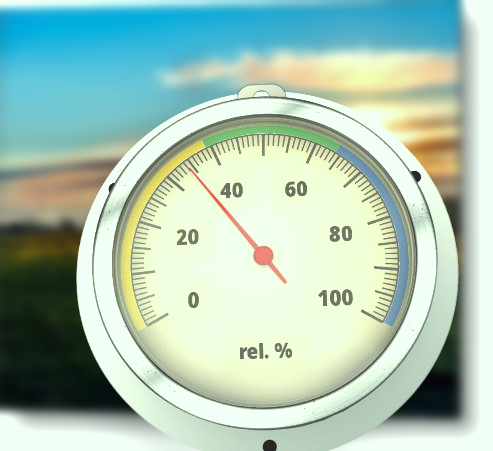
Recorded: 34; %
